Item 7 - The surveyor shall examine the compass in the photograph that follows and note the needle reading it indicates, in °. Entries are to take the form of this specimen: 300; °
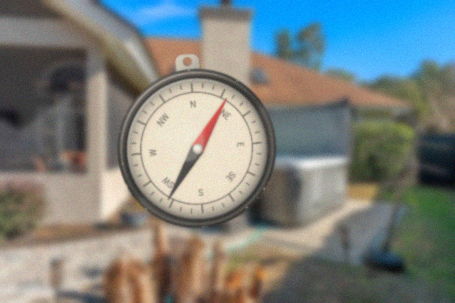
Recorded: 35; °
